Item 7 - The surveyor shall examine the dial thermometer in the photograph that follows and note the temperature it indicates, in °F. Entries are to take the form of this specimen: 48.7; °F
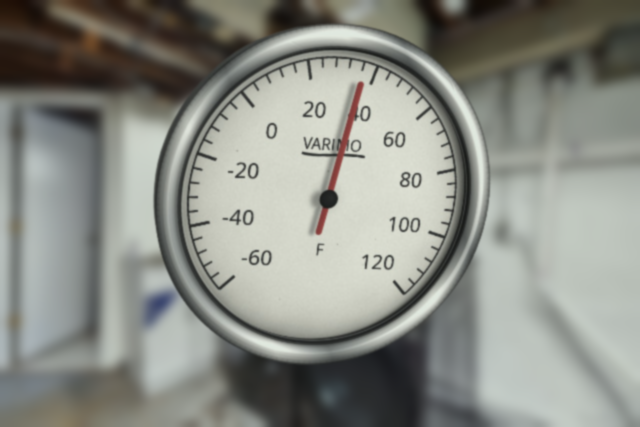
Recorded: 36; °F
